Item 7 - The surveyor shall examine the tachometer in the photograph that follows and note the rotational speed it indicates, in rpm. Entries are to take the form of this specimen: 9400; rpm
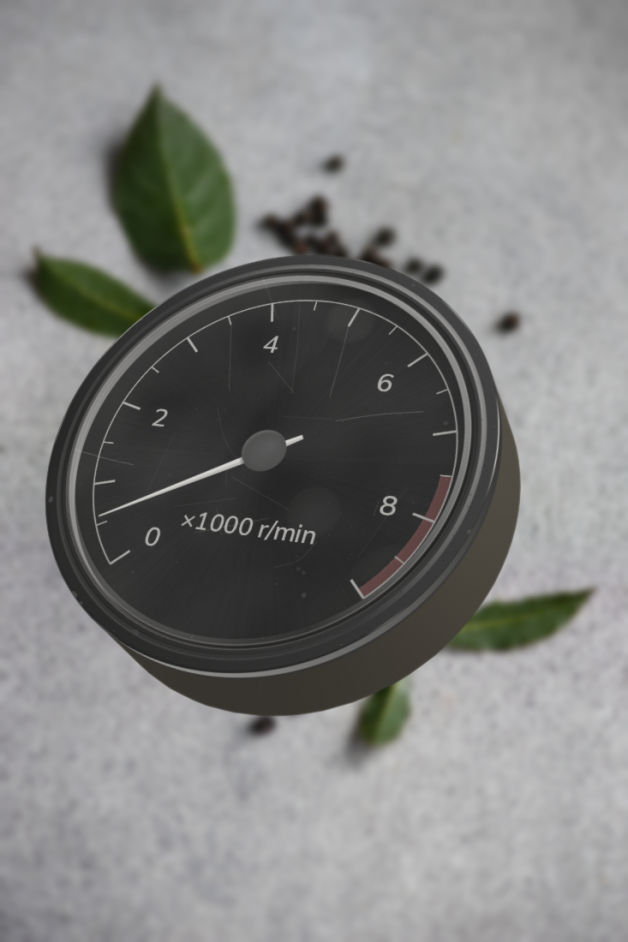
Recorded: 500; rpm
